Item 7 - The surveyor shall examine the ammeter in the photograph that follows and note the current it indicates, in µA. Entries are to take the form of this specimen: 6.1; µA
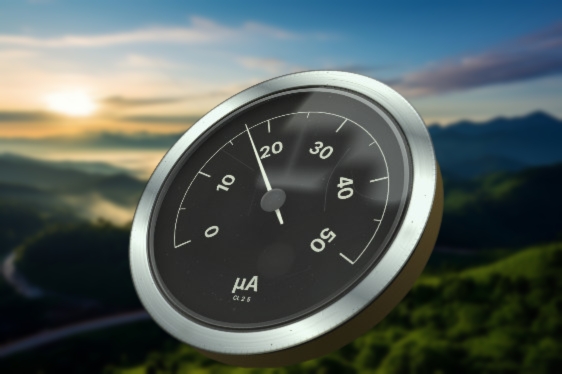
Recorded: 17.5; µA
